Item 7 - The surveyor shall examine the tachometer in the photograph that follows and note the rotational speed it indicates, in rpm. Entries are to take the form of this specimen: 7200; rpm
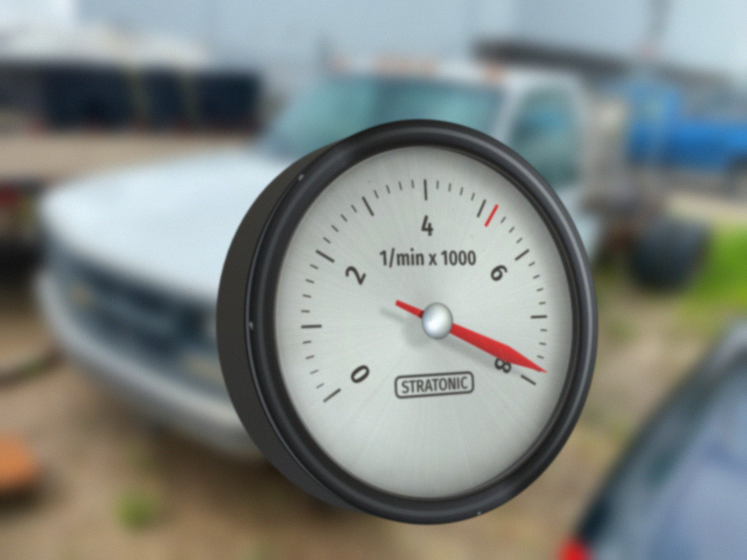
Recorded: 7800; rpm
